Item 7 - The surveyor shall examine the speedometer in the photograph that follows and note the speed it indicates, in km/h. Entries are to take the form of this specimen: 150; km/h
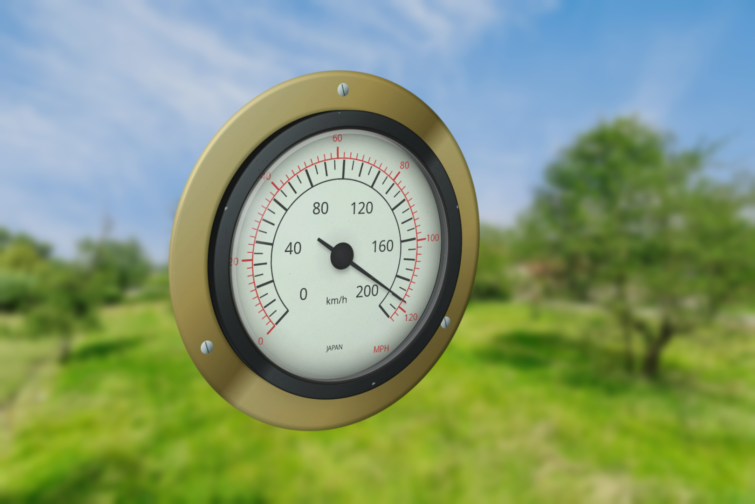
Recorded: 190; km/h
